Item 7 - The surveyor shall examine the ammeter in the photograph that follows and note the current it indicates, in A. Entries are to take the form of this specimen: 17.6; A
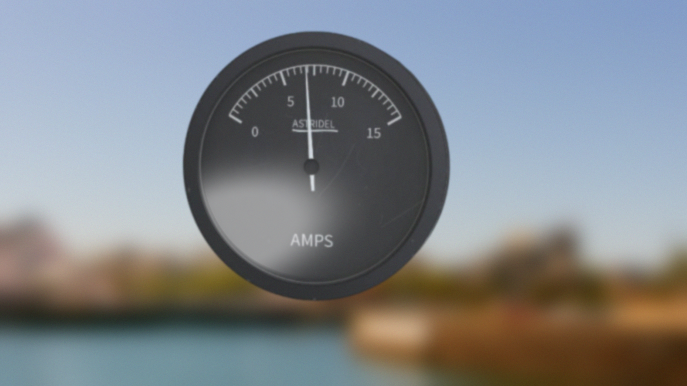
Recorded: 7; A
